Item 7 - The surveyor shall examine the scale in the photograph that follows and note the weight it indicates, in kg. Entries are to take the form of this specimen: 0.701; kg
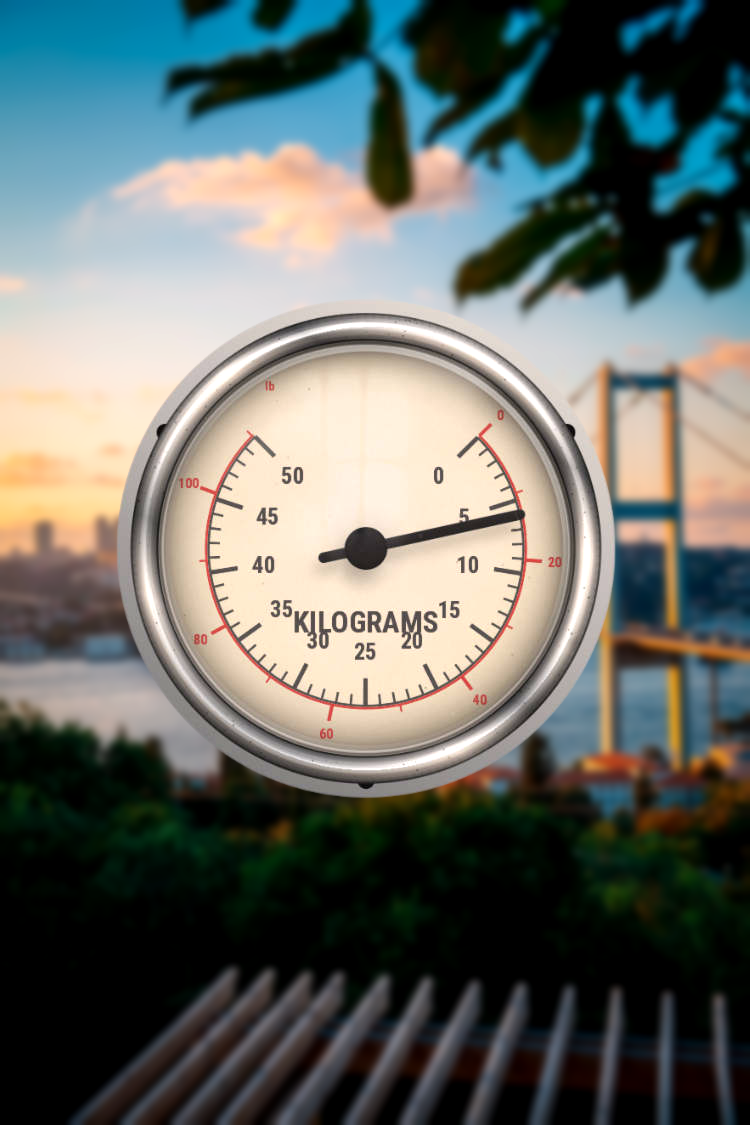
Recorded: 6; kg
